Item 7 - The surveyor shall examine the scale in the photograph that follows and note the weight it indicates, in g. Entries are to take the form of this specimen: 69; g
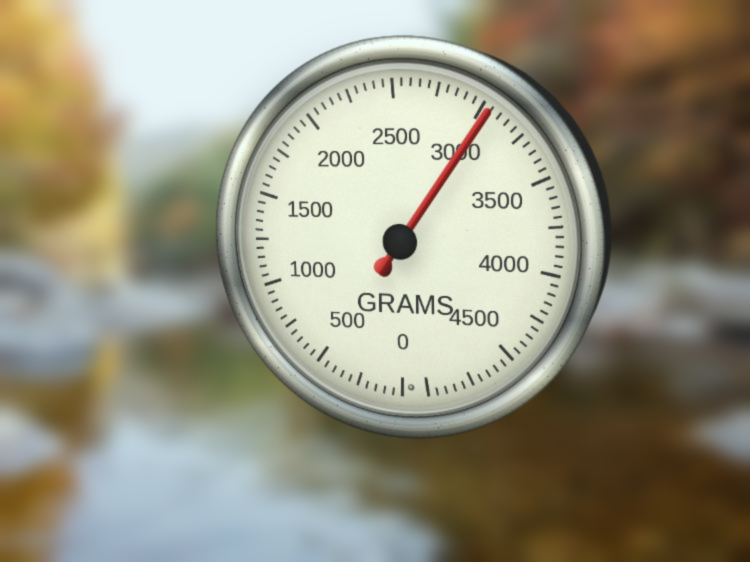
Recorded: 3050; g
